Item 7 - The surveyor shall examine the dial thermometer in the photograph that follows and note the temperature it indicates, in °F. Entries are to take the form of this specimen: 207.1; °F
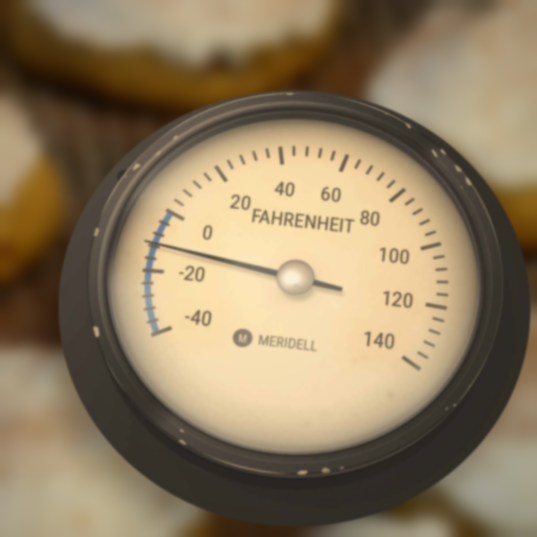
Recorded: -12; °F
